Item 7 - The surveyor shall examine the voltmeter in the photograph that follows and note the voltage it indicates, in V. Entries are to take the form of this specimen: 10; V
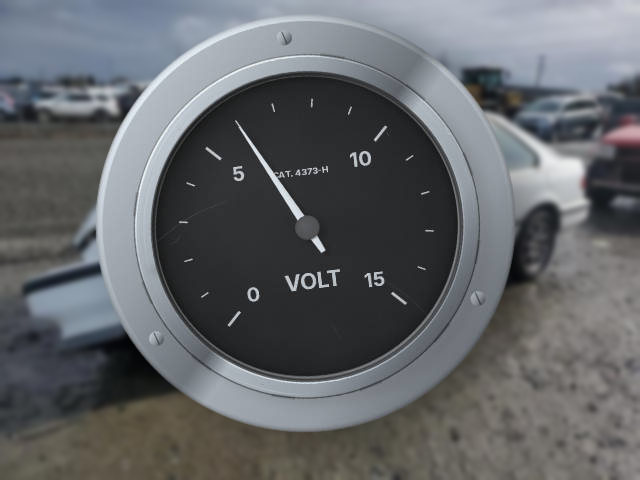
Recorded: 6; V
